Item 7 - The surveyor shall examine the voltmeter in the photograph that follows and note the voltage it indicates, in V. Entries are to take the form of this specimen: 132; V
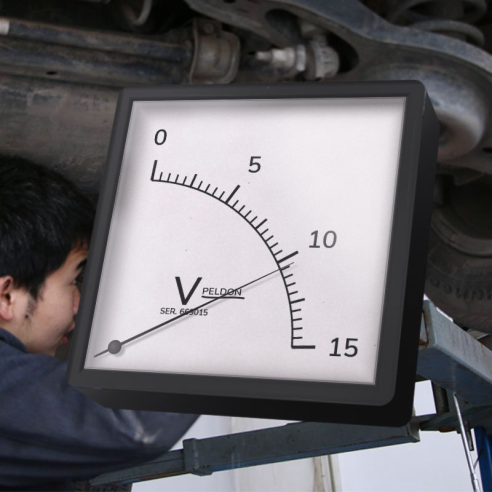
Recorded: 10.5; V
